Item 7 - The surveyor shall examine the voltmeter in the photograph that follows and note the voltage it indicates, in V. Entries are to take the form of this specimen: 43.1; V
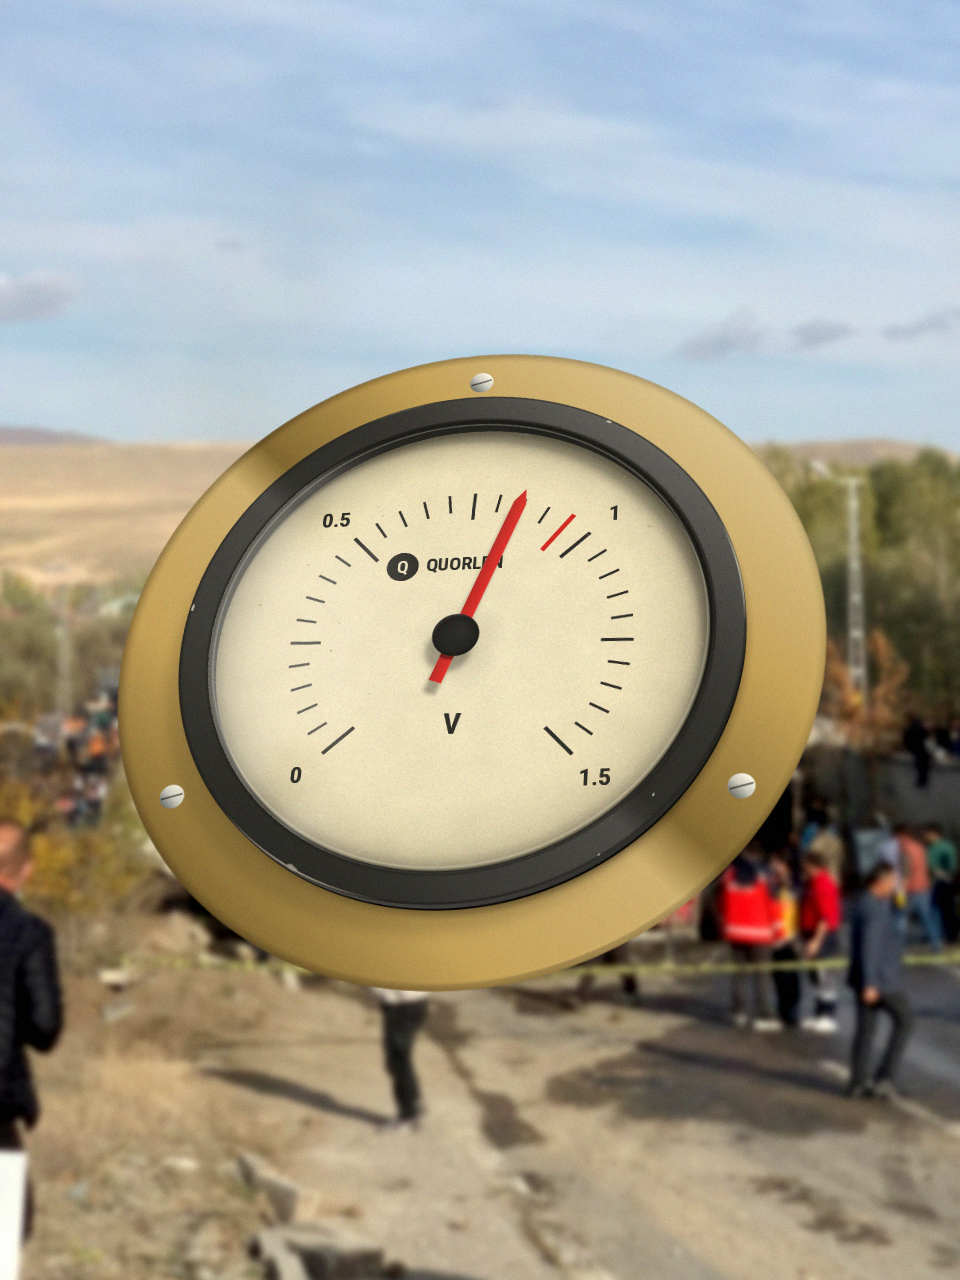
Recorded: 0.85; V
